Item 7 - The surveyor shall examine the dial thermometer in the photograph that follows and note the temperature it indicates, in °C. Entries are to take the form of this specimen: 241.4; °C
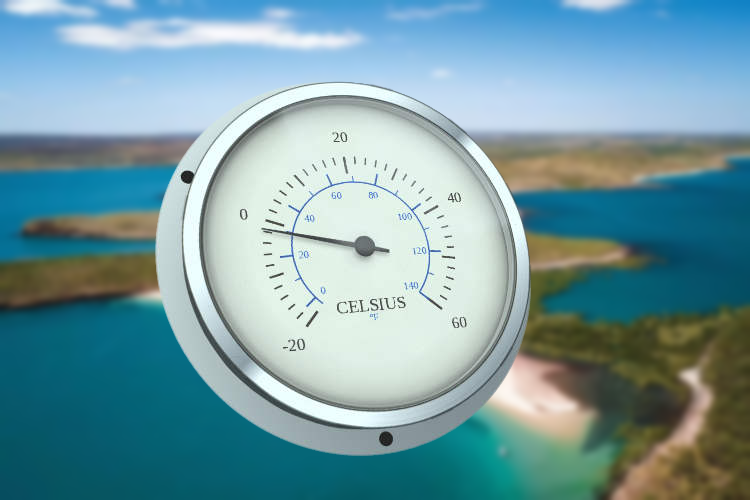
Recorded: -2; °C
